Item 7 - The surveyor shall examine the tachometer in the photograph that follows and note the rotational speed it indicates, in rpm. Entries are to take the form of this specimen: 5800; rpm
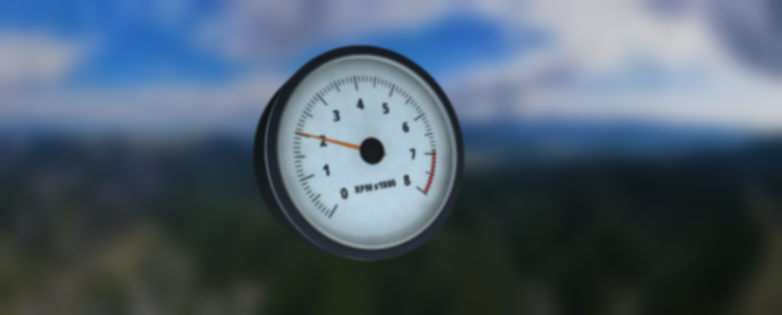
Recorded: 2000; rpm
